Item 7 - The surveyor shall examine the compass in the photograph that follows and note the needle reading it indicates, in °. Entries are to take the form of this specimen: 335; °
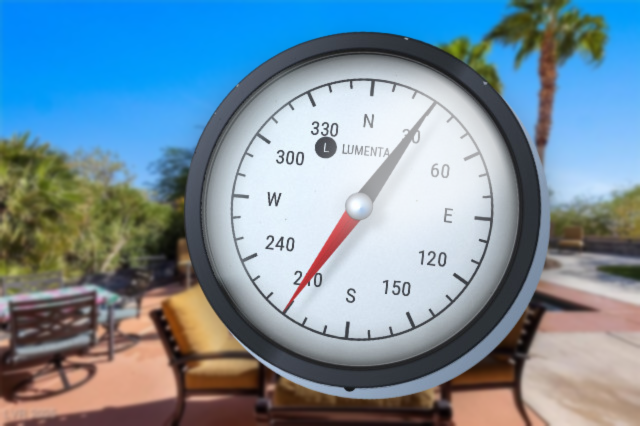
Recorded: 210; °
